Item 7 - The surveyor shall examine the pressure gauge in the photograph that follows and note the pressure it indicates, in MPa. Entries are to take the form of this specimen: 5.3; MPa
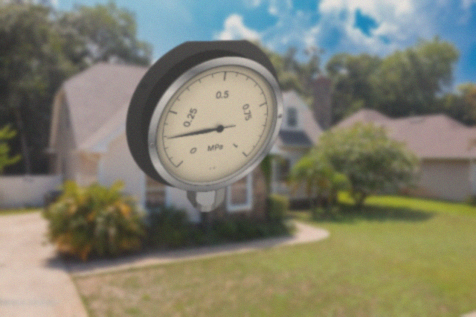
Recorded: 0.15; MPa
